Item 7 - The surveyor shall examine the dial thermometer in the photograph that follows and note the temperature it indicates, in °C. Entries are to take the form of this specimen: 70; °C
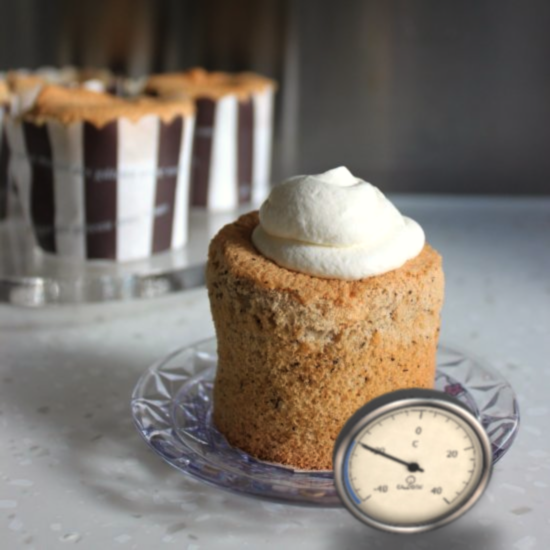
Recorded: -20; °C
